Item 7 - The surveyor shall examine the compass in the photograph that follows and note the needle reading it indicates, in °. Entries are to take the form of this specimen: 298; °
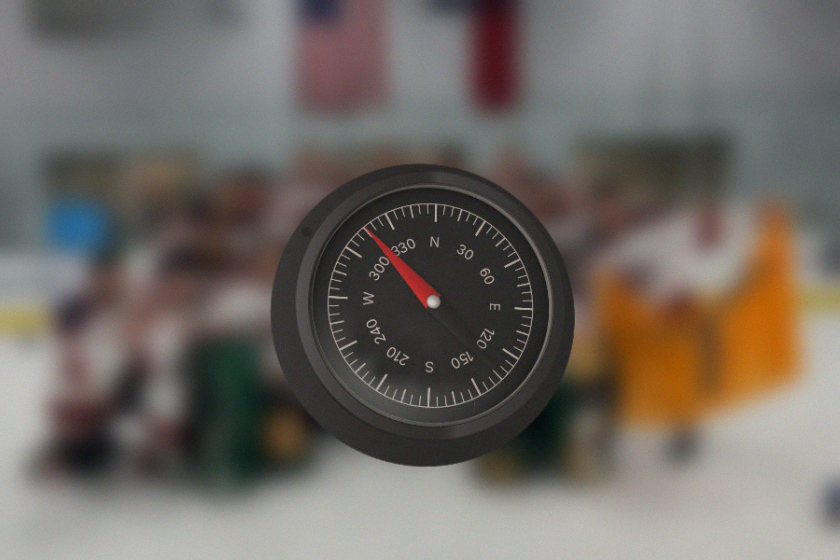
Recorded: 315; °
